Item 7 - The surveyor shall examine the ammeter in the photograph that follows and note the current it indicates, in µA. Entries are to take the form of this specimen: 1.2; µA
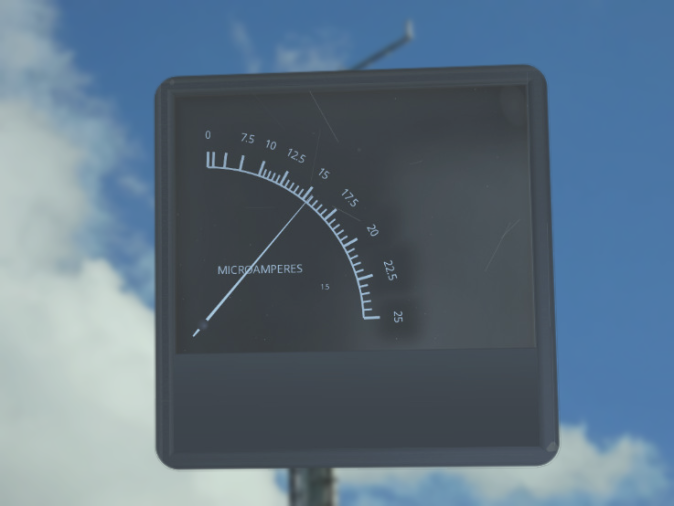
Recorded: 15.5; µA
